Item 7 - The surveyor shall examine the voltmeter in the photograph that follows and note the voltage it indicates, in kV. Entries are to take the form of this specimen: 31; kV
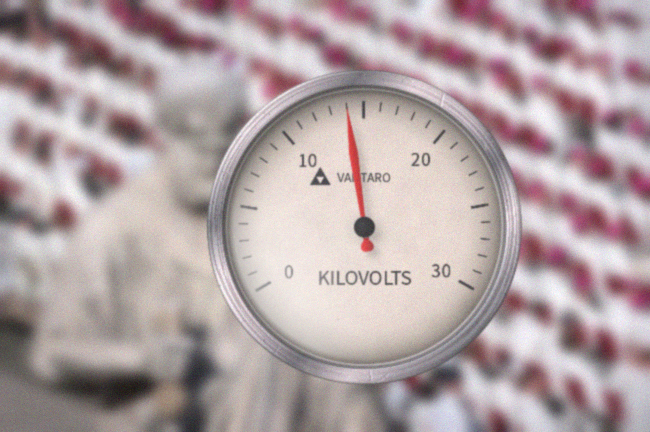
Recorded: 14; kV
